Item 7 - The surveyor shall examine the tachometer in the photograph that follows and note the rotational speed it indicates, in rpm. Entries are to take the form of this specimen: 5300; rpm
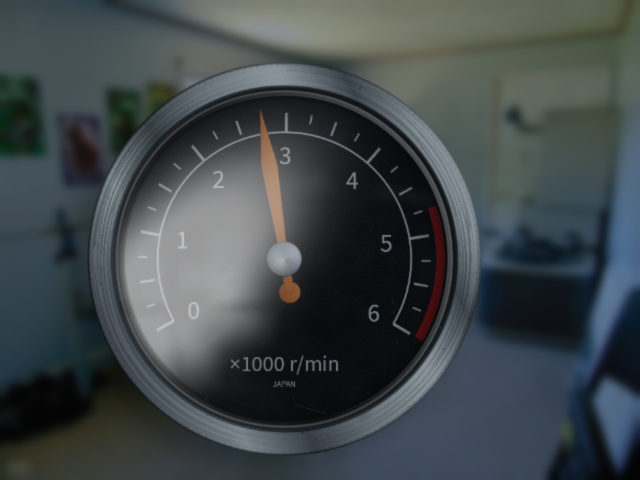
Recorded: 2750; rpm
